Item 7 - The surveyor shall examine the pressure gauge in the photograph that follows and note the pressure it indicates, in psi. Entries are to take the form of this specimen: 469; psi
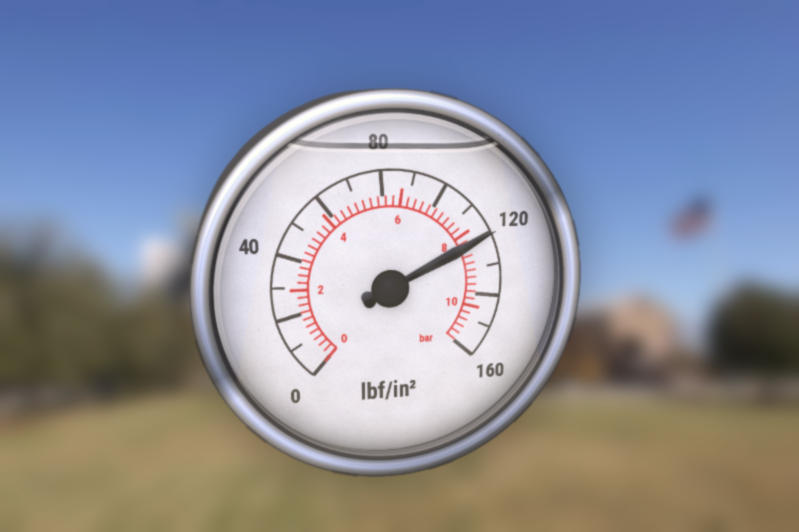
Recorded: 120; psi
